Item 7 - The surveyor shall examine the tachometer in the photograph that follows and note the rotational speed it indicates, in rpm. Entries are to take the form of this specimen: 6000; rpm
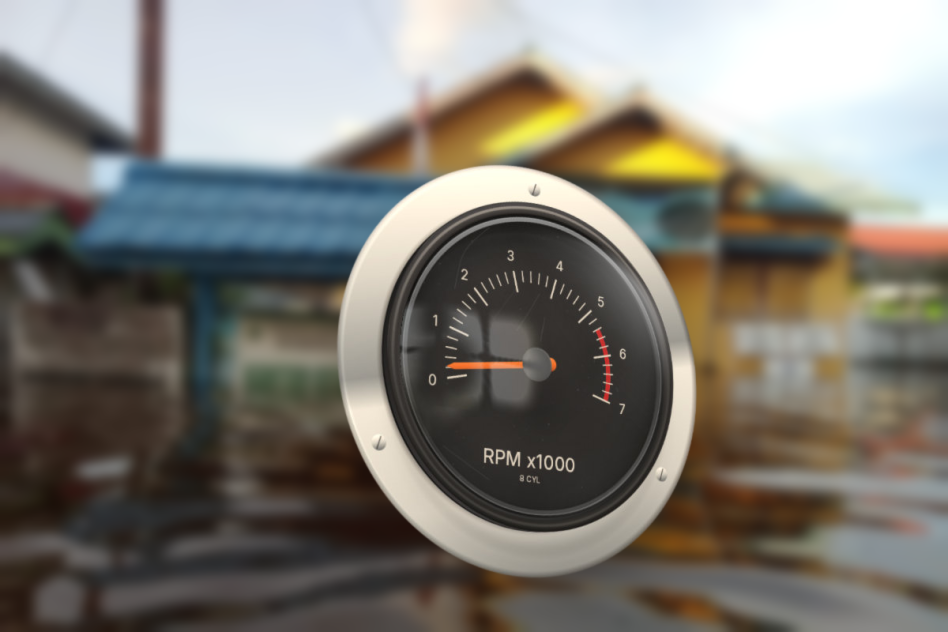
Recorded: 200; rpm
